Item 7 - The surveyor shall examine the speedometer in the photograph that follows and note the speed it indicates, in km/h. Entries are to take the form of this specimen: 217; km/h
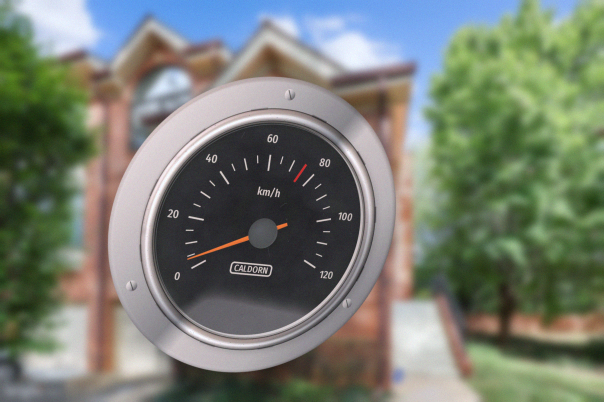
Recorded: 5; km/h
